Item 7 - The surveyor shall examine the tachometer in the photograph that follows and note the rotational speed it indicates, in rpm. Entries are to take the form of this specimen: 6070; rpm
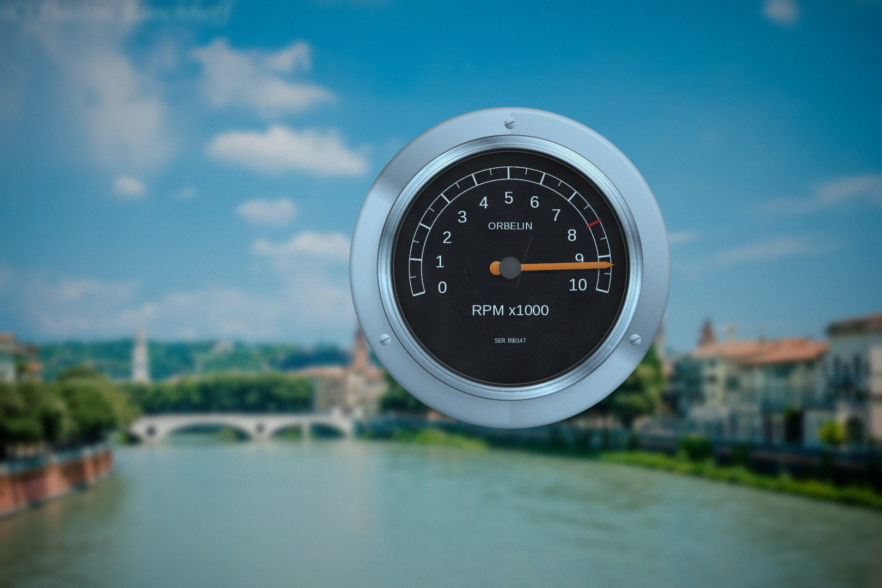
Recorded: 9250; rpm
